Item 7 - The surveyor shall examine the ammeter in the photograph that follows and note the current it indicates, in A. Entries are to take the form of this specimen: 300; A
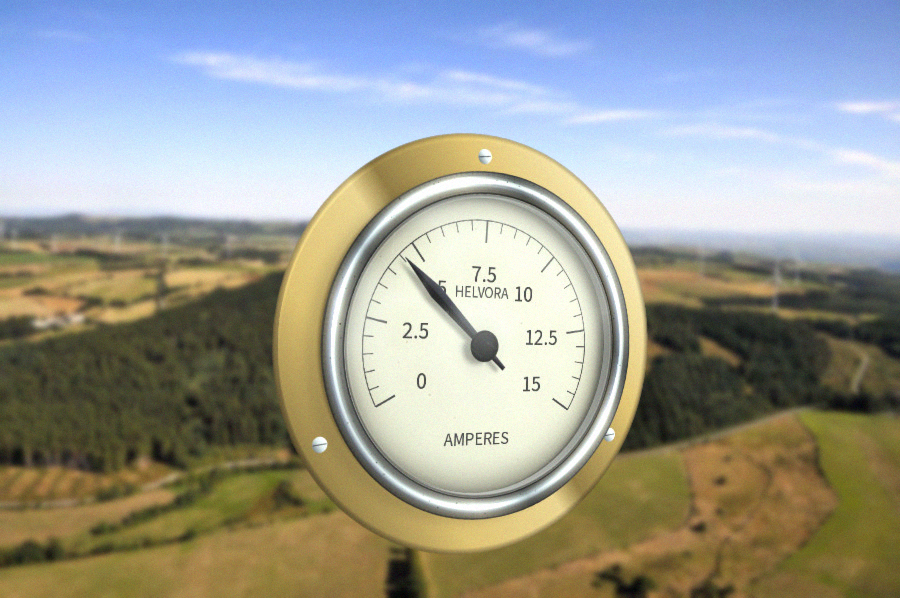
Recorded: 4.5; A
